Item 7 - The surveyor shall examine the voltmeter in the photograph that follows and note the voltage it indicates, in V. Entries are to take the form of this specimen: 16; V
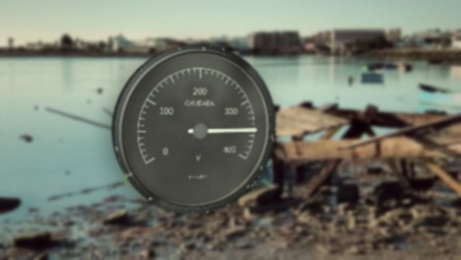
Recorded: 350; V
